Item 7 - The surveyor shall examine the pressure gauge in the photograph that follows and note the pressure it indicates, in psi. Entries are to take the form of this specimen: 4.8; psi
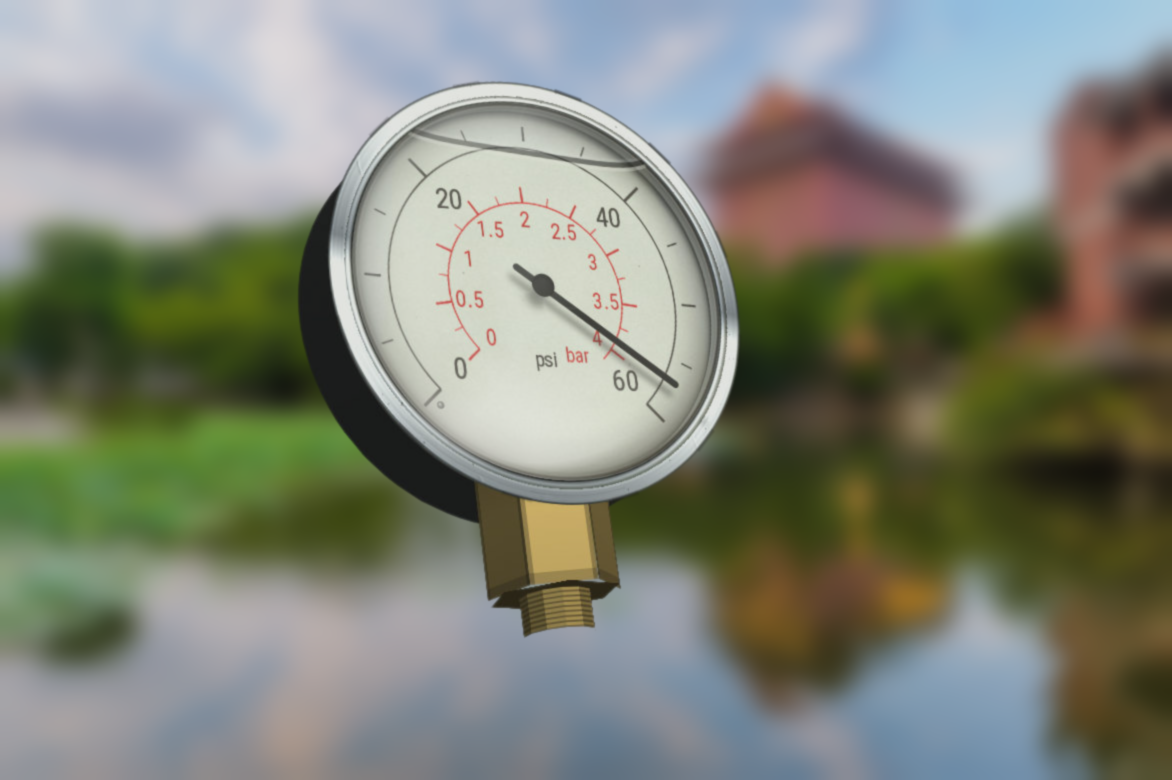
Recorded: 57.5; psi
